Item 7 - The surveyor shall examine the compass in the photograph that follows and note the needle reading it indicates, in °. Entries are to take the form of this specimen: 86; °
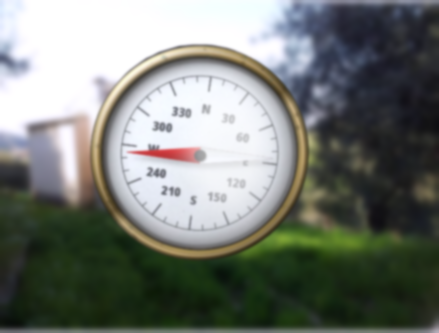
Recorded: 265; °
